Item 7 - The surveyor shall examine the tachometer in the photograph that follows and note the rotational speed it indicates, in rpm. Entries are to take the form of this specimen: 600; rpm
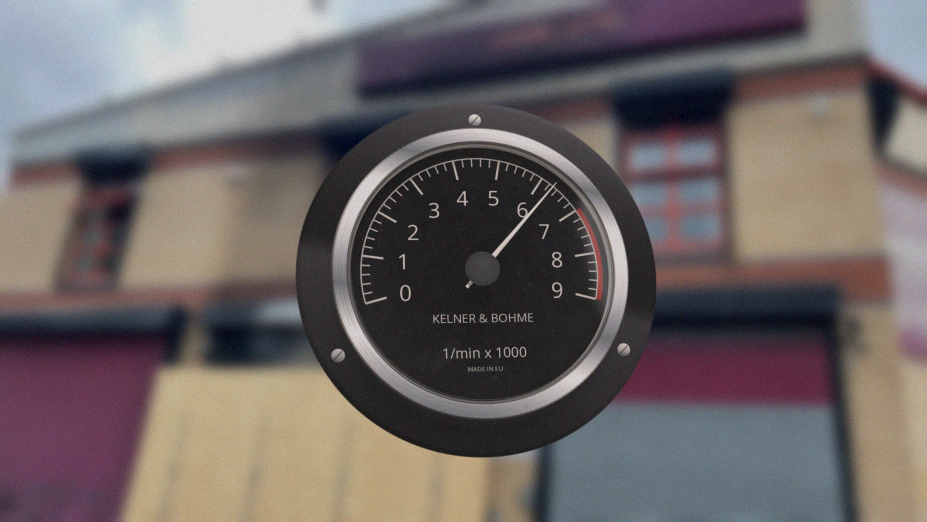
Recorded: 6300; rpm
